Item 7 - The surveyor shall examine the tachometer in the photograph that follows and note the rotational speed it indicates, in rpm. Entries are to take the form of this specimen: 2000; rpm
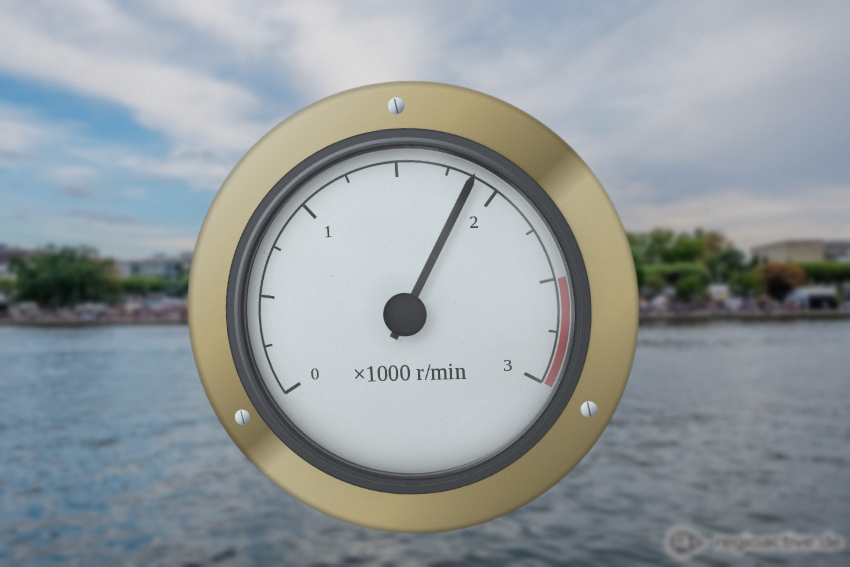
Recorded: 1875; rpm
